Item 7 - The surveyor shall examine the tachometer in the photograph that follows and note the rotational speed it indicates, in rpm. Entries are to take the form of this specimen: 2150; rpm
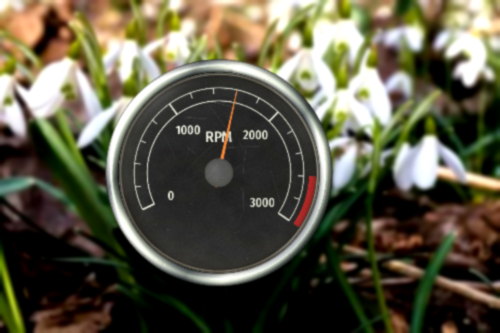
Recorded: 1600; rpm
